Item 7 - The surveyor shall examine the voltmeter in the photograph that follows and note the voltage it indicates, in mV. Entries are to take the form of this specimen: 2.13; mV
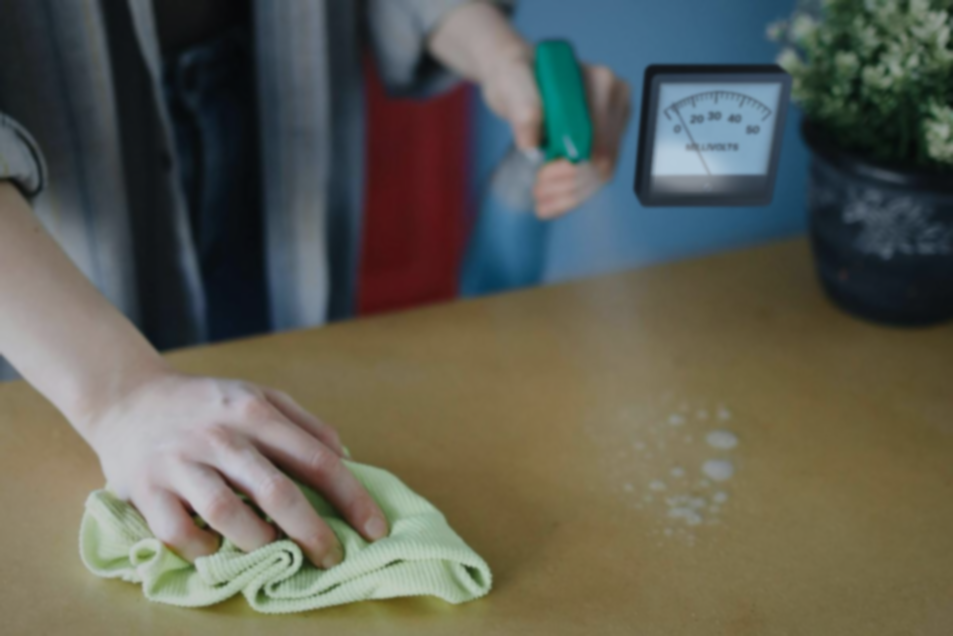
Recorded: 10; mV
